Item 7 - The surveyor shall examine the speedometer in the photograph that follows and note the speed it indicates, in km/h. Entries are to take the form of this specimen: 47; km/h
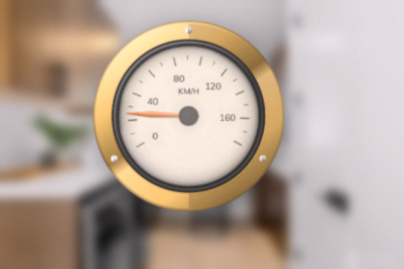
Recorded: 25; km/h
